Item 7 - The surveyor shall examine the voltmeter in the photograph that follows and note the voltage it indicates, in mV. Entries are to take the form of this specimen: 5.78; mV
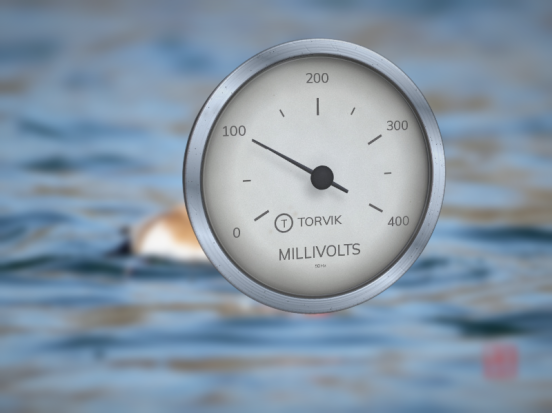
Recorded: 100; mV
